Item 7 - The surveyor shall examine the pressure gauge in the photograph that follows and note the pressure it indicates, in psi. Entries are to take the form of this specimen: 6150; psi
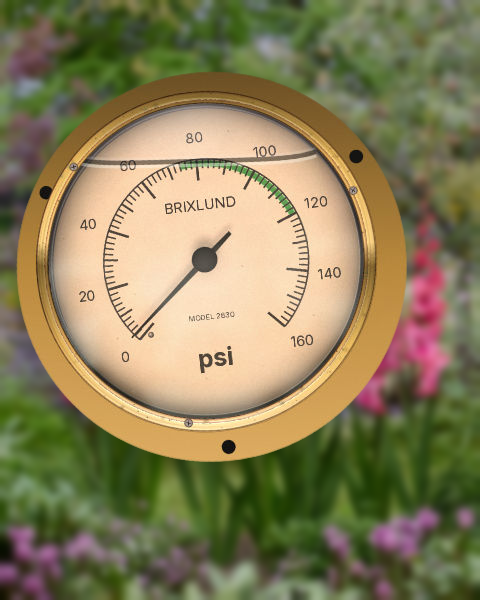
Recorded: 2; psi
